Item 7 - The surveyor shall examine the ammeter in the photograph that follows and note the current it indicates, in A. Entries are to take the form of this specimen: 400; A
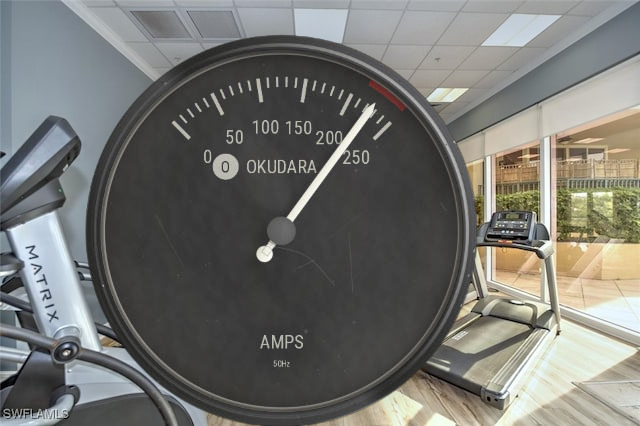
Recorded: 225; A
